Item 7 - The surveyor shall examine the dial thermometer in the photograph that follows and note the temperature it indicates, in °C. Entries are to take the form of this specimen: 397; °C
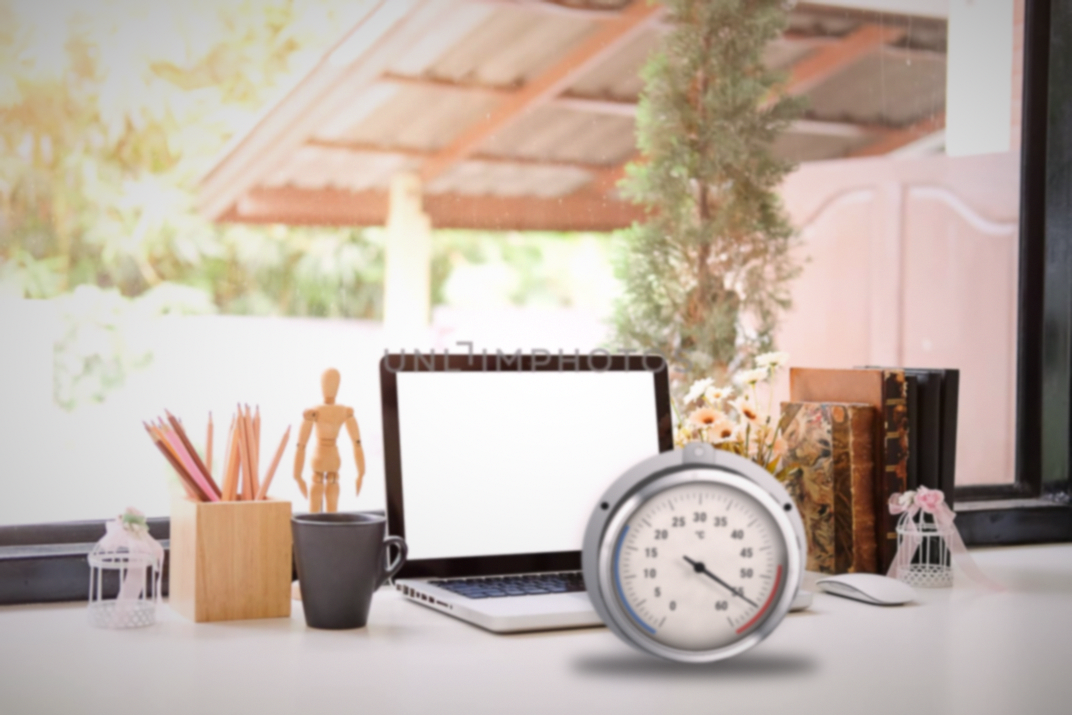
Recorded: 55; °C
